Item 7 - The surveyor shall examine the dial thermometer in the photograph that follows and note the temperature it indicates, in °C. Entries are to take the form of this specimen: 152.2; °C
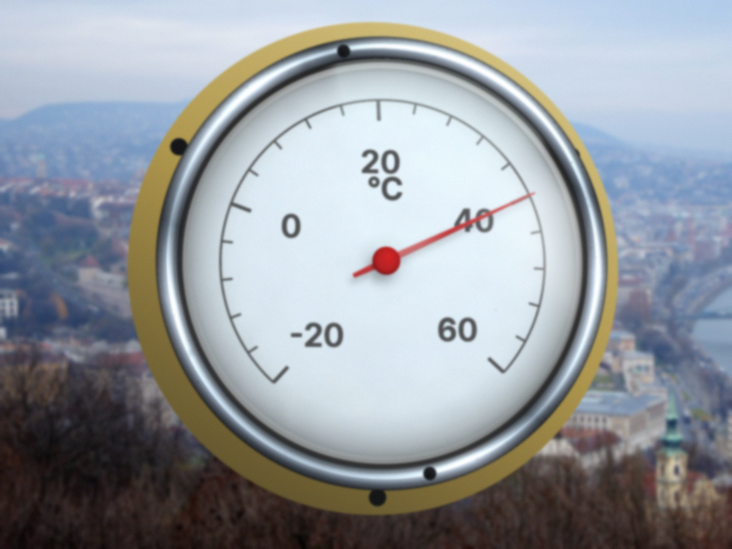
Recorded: 40; °C
